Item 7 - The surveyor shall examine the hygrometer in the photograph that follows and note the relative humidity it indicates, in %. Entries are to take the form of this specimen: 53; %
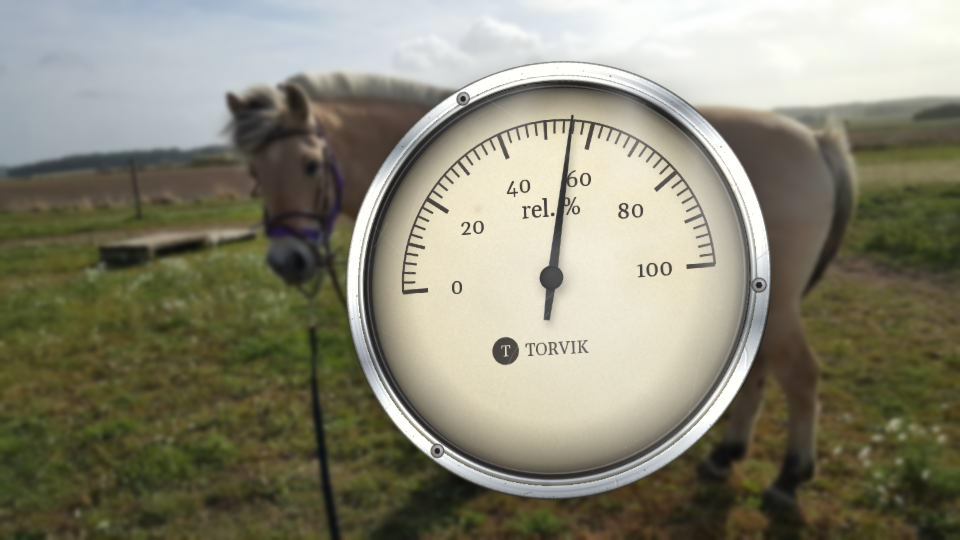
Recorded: 56; %
